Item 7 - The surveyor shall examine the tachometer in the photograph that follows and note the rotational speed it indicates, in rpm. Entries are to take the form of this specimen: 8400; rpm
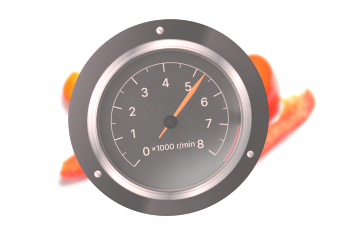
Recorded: 5250; rpm
